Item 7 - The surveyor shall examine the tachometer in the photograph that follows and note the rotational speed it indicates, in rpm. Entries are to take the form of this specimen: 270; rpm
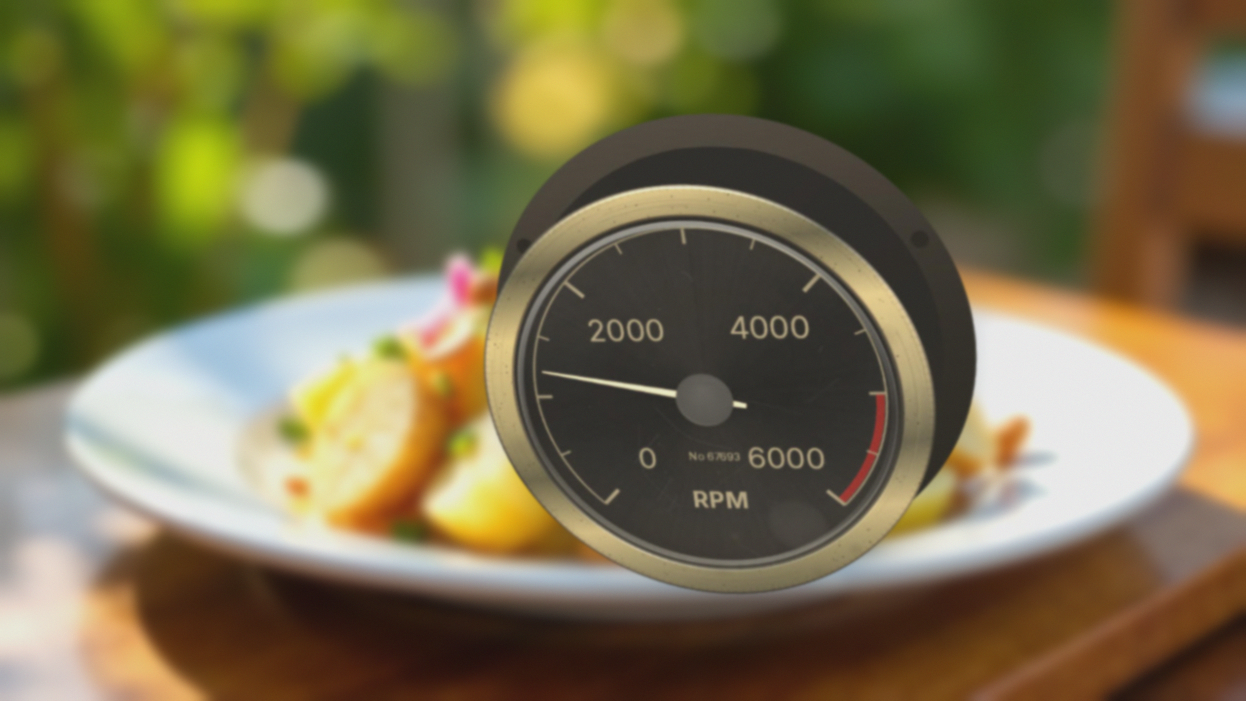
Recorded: 1250; rpm
